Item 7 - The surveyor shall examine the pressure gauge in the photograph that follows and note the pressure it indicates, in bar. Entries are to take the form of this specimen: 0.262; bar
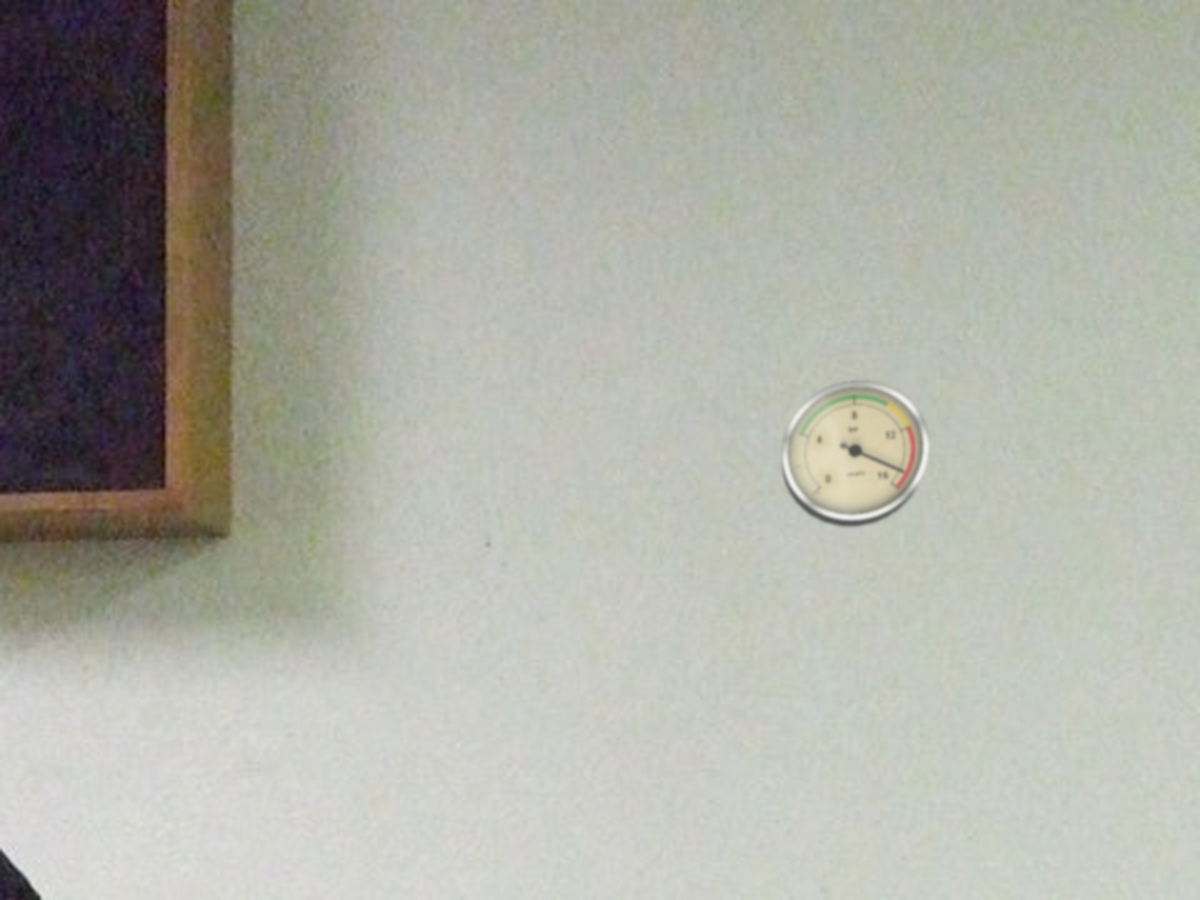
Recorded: 15; bar
